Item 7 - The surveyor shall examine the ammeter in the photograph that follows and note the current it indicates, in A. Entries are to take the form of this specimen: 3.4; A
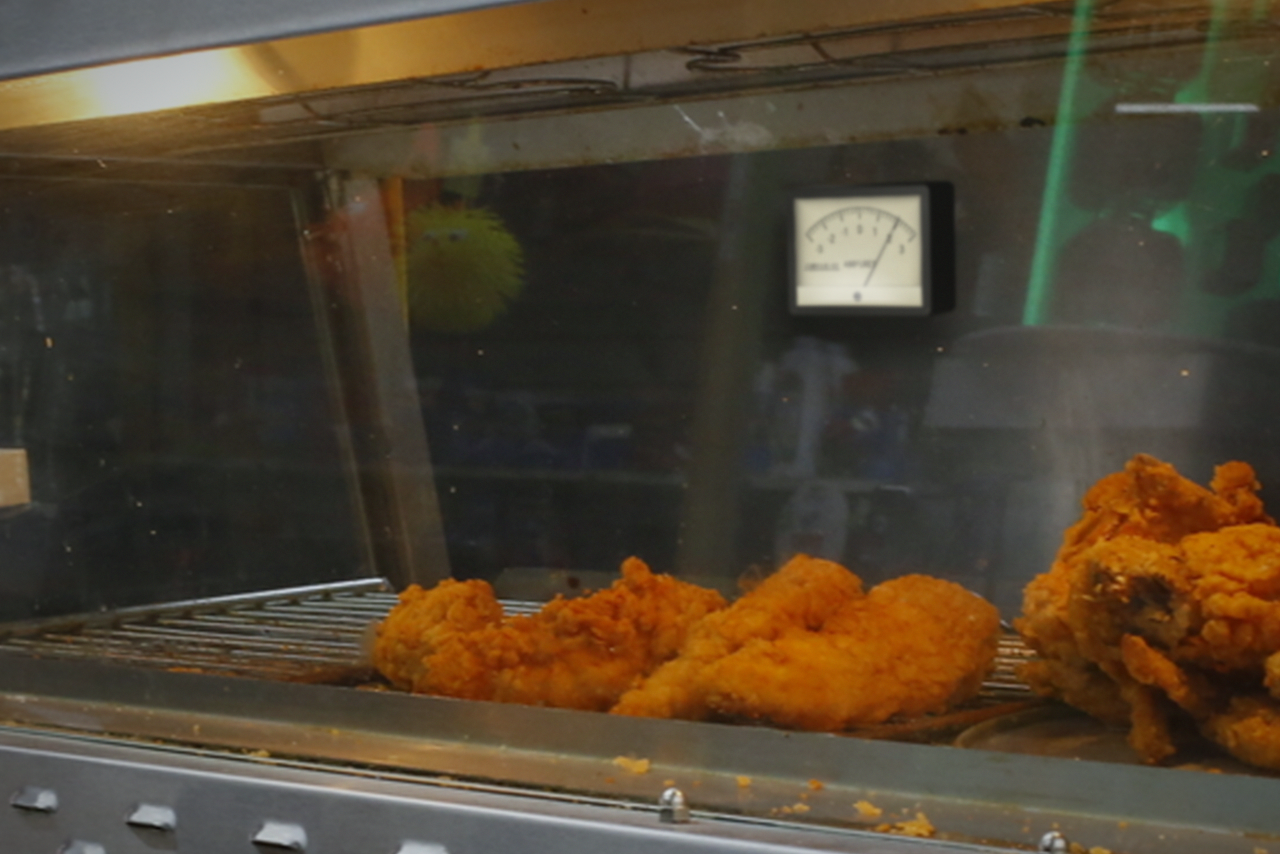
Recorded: 2; A
